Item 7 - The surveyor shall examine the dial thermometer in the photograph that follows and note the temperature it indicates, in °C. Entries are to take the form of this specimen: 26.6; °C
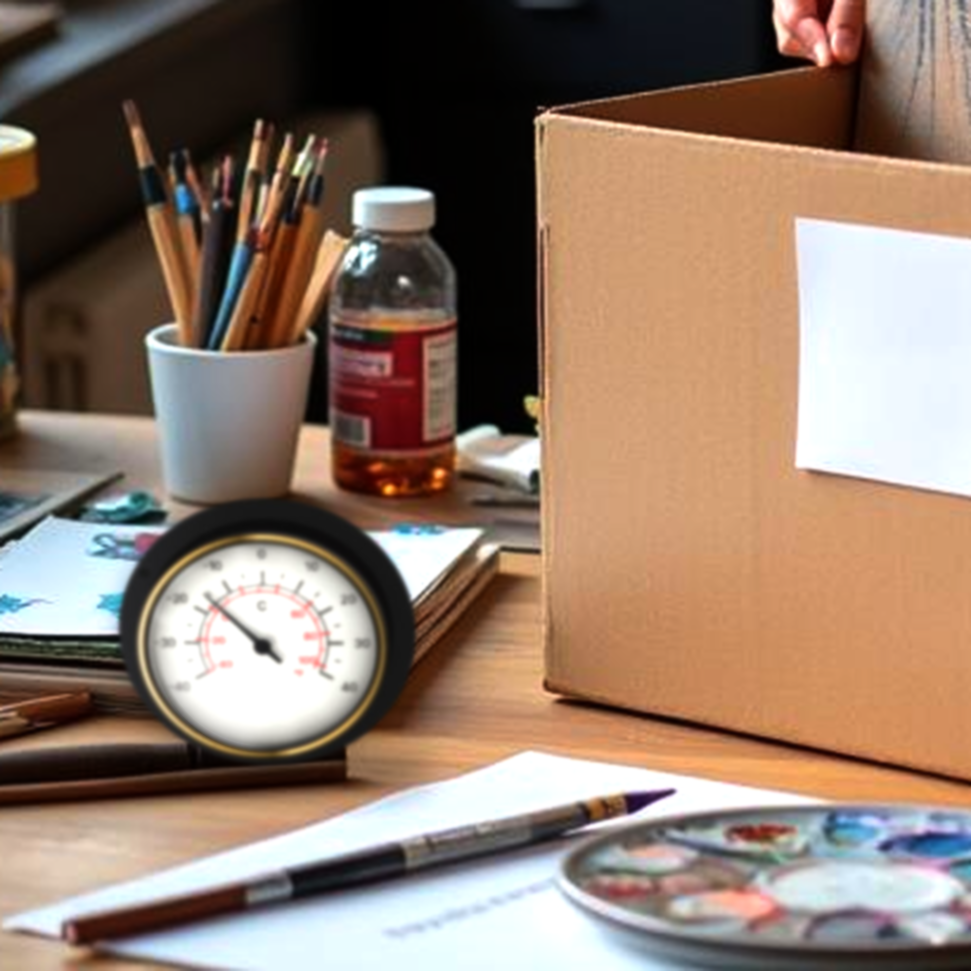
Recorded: -15; °C
